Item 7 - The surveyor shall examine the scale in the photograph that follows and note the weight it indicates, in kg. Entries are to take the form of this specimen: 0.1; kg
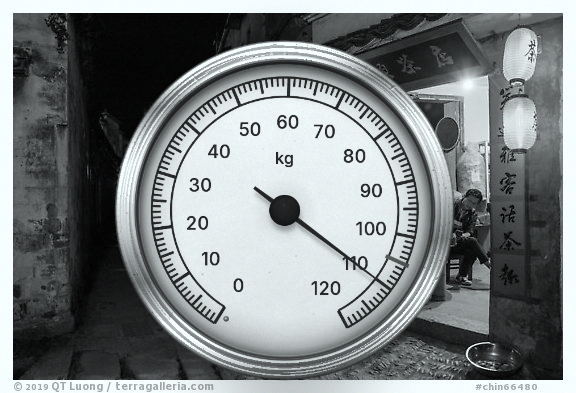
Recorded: 110; kg
